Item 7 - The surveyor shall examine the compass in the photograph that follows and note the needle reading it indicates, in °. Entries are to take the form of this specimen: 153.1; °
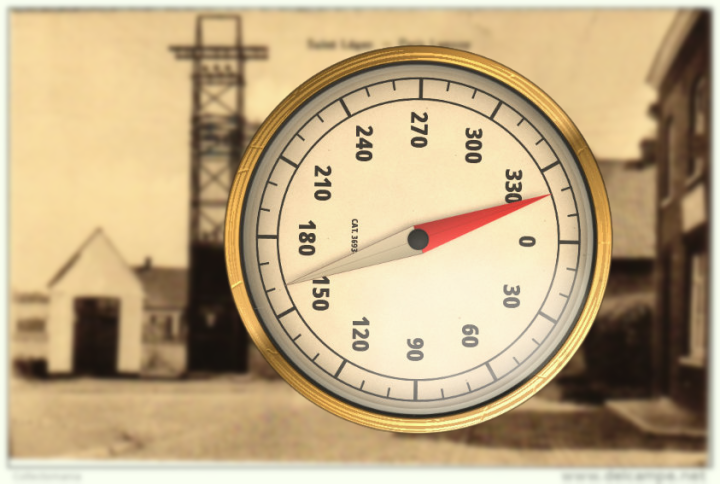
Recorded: 340; °
